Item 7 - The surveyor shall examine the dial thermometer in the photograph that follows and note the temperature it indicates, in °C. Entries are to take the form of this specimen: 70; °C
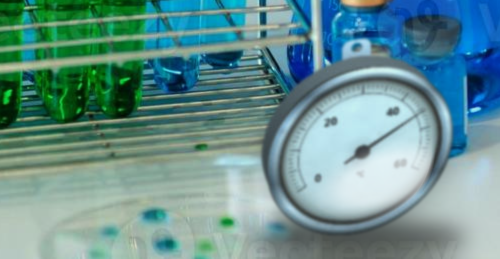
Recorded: 45; °C
